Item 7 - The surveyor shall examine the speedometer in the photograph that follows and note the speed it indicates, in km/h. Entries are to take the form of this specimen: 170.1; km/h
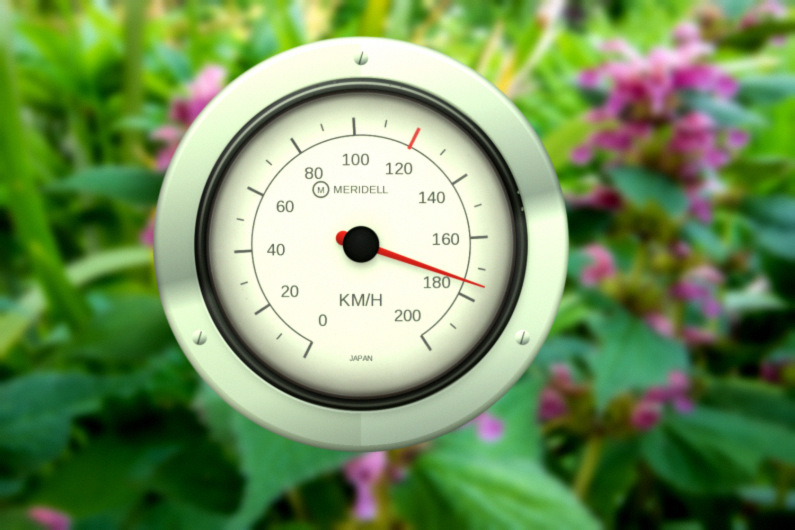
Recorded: 175; km/h
